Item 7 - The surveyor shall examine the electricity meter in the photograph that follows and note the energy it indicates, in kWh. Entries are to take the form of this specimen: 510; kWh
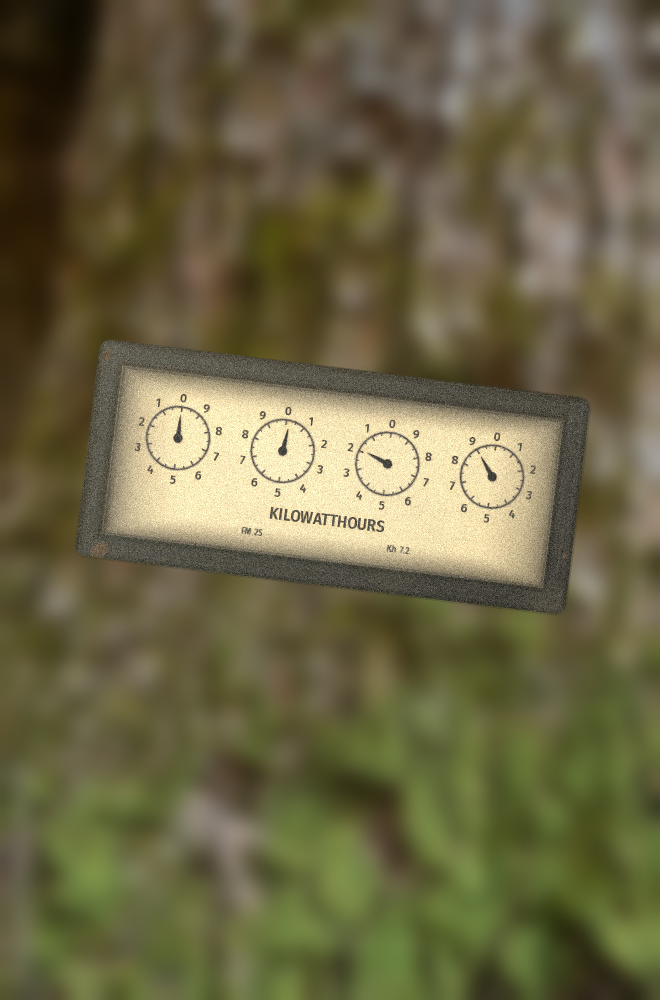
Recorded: 19; kWh
